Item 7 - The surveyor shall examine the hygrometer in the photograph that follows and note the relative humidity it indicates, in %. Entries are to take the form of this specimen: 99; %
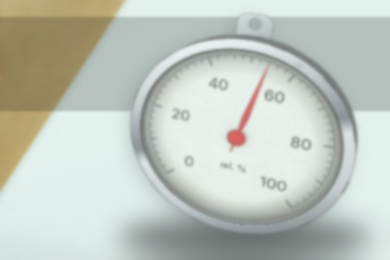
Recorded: 54; %
